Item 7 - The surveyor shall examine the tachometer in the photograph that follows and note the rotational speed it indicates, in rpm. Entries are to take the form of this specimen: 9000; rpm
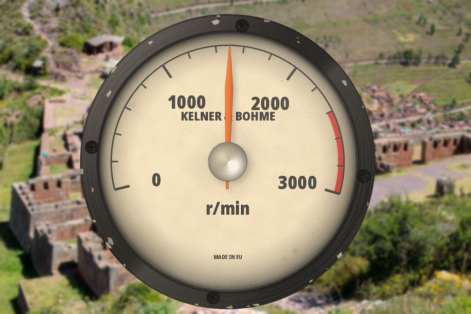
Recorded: 1500; rpm
